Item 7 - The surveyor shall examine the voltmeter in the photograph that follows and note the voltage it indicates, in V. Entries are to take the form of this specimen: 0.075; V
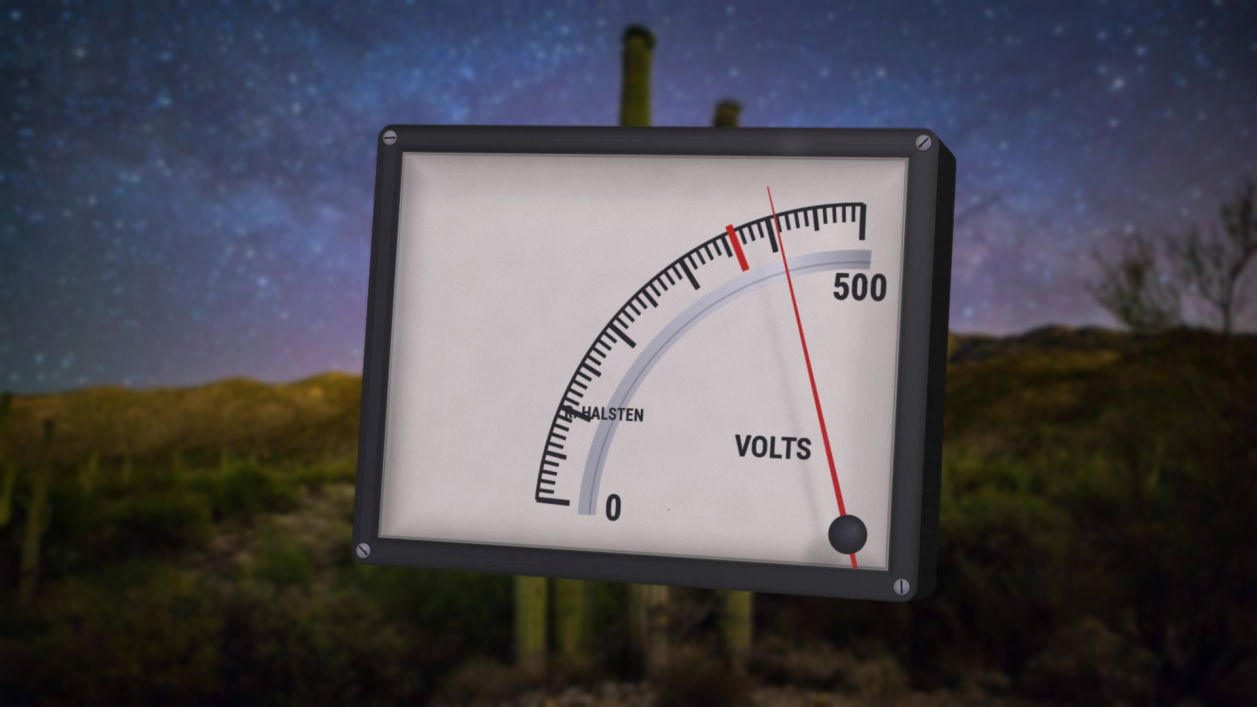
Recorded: 410; V
